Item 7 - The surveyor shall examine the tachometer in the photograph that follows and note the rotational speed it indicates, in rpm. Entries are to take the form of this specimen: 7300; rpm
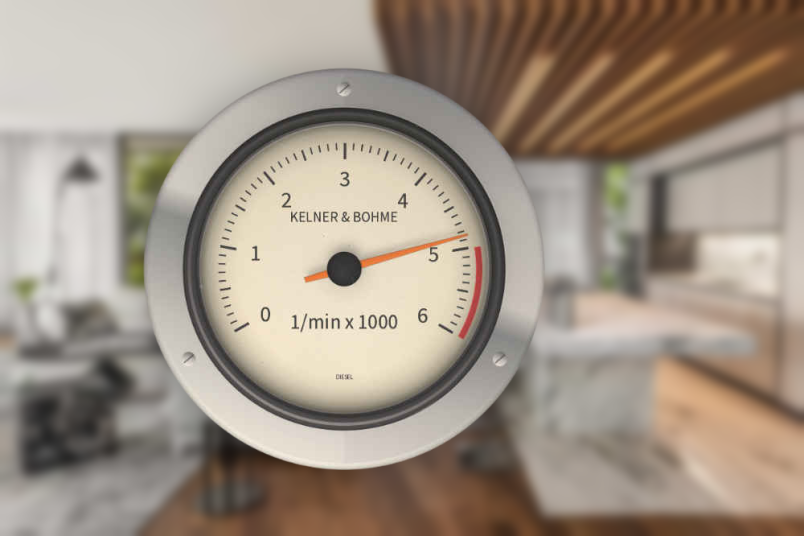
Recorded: 4850; rpm
